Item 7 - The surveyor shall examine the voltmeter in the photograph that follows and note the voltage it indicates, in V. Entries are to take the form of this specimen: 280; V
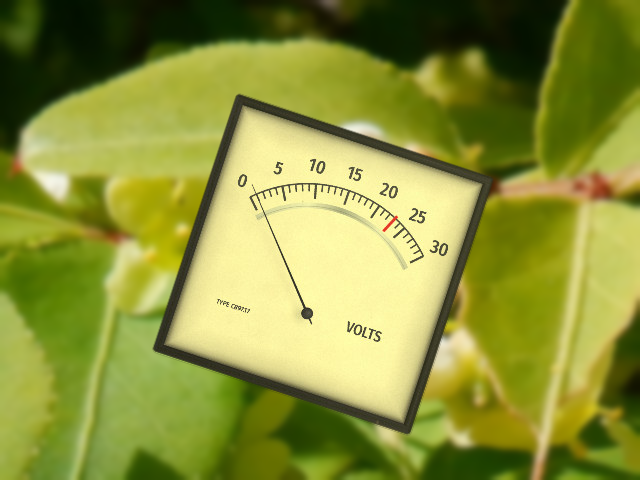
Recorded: 1; V
